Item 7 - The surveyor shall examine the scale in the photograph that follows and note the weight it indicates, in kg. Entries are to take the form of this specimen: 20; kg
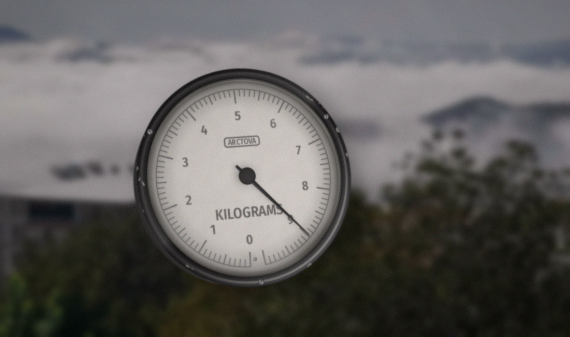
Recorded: 9; kg
